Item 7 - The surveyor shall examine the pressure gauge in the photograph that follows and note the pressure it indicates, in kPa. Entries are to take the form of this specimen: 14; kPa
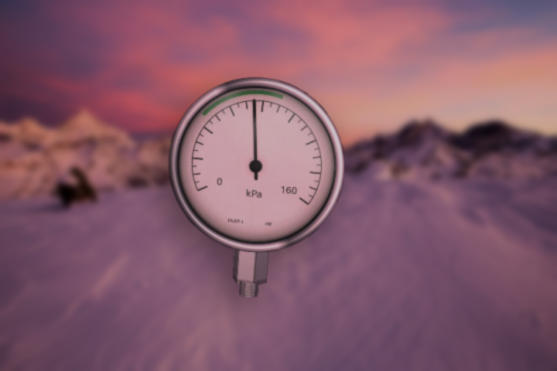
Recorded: 75; kPa
